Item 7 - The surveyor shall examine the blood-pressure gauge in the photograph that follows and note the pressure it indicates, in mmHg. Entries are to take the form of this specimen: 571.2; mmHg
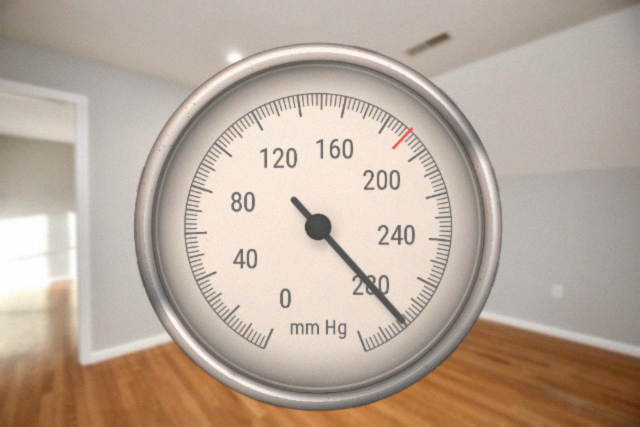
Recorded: 280; mmHg
